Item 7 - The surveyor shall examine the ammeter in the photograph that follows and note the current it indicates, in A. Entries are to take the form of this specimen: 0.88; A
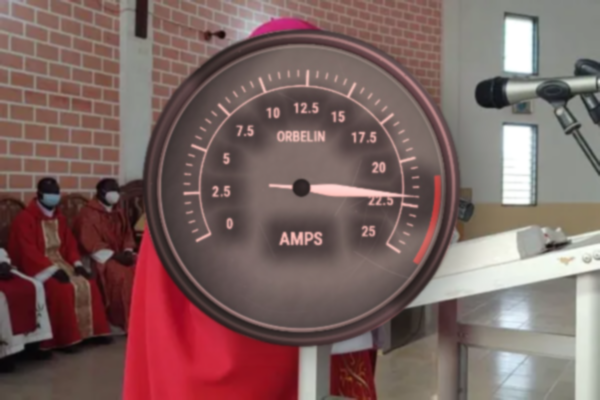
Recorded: 22; A
